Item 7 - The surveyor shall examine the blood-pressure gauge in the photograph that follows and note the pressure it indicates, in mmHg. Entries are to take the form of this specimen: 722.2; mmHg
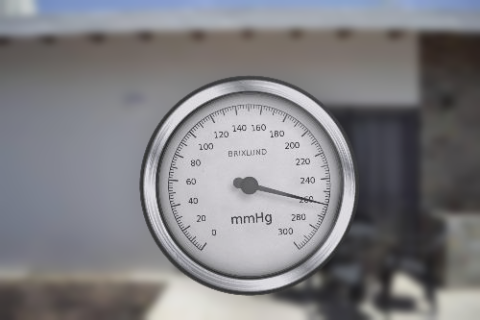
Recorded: 260; mmHg
